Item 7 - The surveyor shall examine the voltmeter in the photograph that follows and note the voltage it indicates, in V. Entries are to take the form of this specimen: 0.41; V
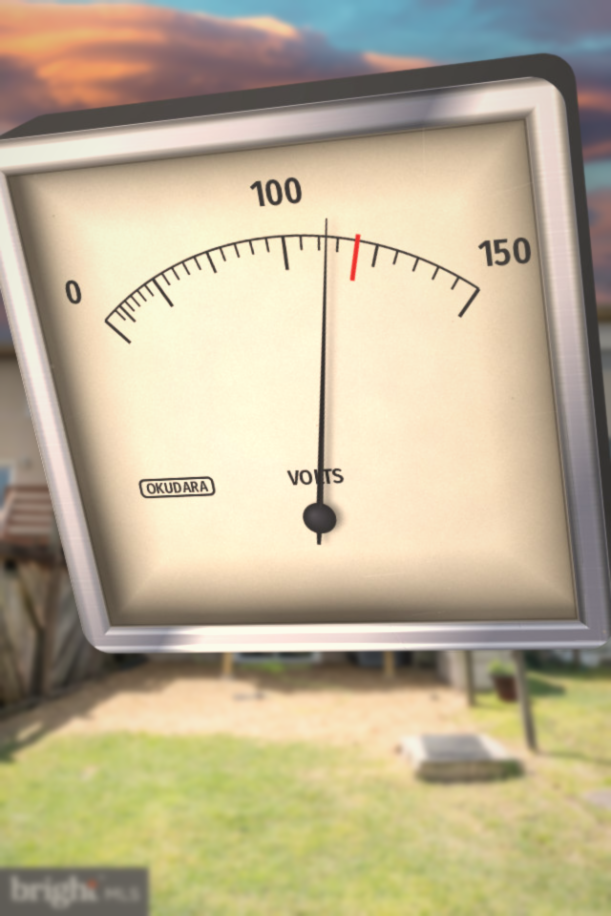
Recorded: 112.5; V
